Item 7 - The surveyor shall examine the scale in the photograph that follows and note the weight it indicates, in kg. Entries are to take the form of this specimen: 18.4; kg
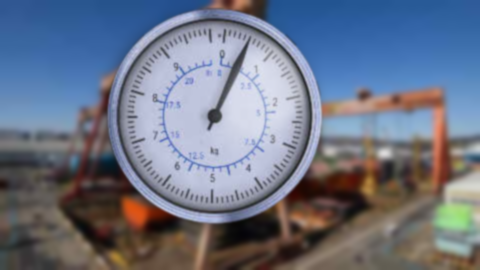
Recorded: 0.5; kg
